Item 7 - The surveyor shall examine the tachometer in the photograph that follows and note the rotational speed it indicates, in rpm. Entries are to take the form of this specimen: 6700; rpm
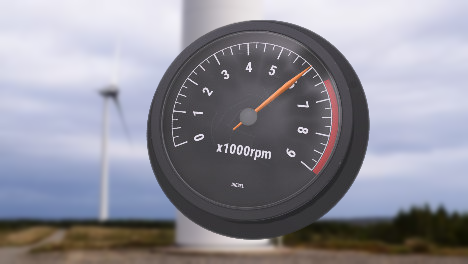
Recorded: 6000; rpm
